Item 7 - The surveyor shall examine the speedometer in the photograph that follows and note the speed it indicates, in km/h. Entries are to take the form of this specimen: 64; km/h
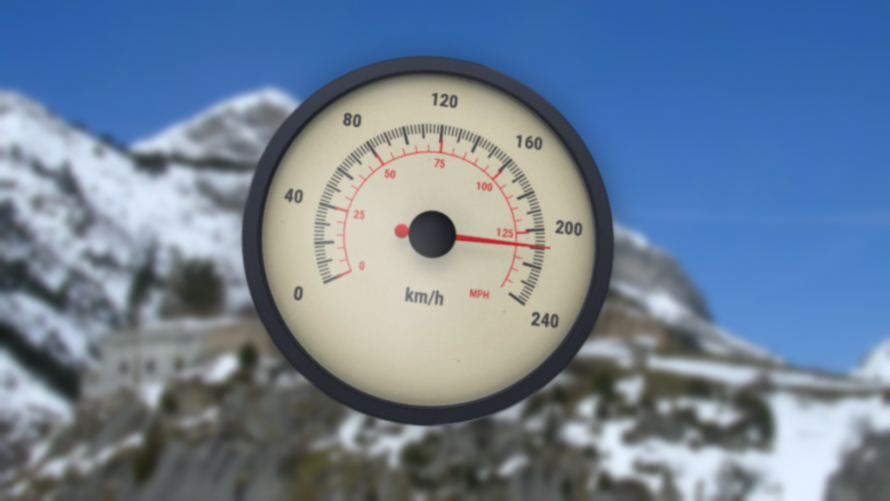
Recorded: 210; km/h
